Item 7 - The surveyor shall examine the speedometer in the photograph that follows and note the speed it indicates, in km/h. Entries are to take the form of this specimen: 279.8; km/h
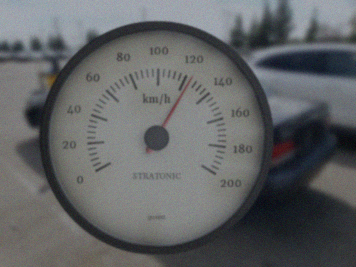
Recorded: 124; km/h
